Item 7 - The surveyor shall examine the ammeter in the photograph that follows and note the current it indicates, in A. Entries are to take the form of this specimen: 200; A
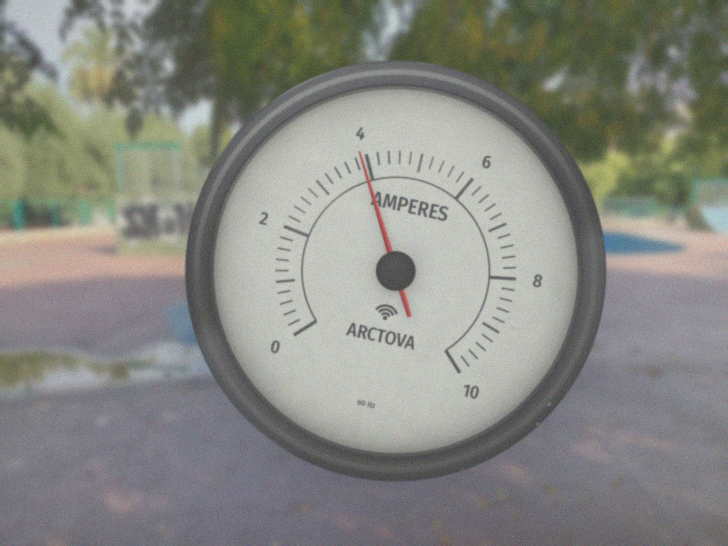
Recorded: 3.9; A
